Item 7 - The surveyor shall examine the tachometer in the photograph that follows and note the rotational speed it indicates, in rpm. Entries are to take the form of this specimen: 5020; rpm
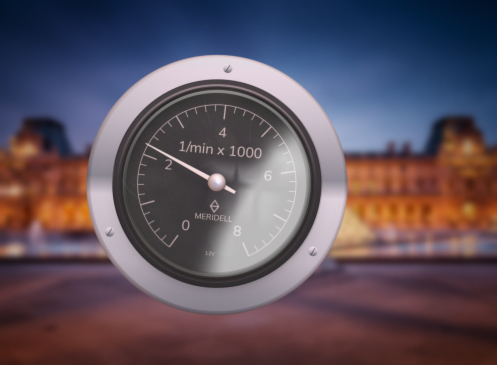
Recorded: 2200; rpm
